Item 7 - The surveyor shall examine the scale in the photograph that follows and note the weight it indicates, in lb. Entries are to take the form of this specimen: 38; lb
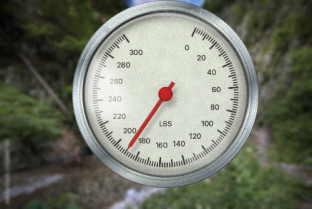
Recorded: 190; lb
